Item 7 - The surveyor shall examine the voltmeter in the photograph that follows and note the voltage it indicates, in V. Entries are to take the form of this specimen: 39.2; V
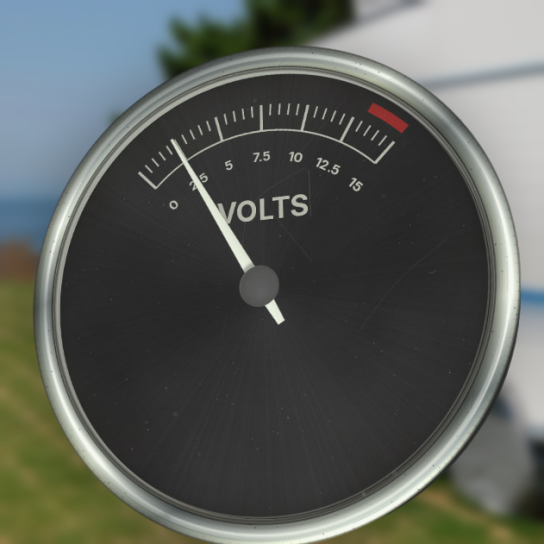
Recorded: 2.5; V
